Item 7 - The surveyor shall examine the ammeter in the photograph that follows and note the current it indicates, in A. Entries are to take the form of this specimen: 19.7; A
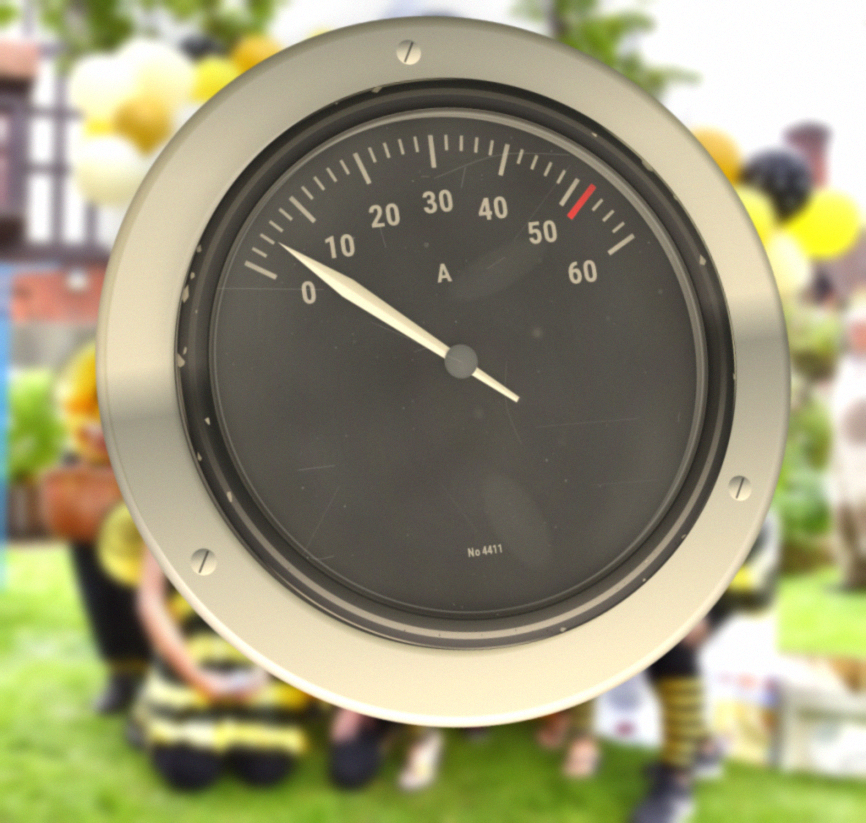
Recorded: 4; A
